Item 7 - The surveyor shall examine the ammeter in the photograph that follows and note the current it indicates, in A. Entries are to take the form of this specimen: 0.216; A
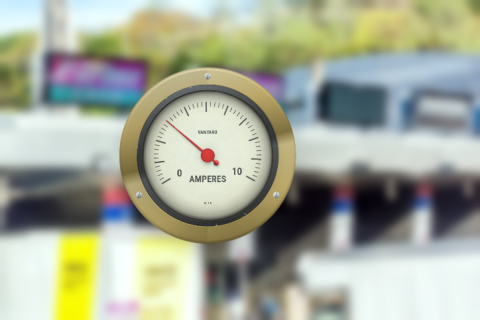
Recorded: 3; A
